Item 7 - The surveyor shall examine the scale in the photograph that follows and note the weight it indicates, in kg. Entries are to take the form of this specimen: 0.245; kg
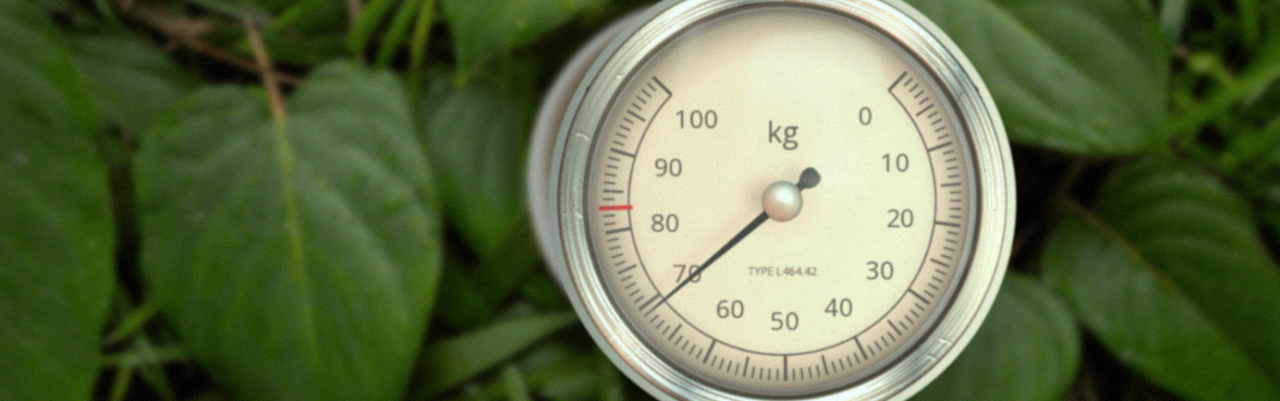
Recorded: 69; kg
